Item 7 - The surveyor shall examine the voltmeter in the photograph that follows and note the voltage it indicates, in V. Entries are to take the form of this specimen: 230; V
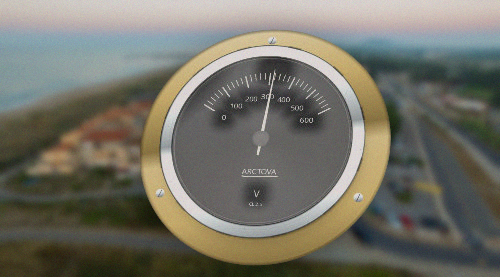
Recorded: 320; V
